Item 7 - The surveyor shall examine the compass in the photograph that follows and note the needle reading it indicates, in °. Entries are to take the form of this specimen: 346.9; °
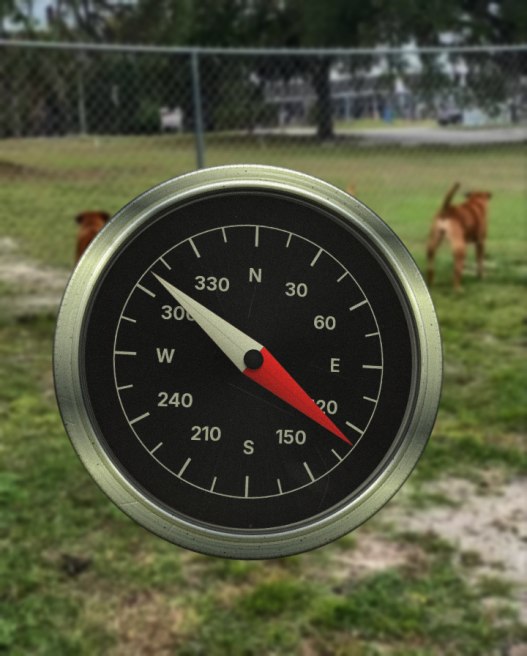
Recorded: 127.5; °
